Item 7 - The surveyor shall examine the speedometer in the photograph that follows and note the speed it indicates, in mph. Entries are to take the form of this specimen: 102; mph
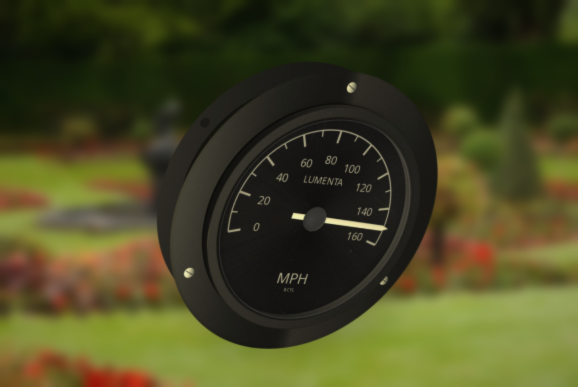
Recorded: 150; mph
